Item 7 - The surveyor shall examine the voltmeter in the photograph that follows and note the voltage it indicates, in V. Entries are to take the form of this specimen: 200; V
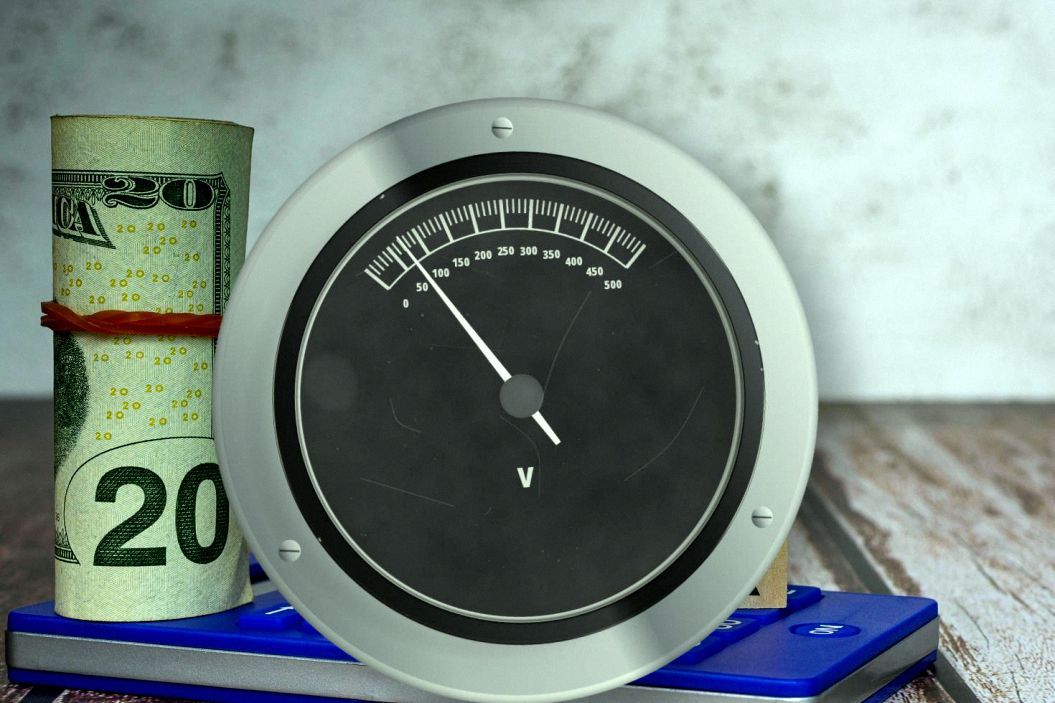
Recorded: 70; V
